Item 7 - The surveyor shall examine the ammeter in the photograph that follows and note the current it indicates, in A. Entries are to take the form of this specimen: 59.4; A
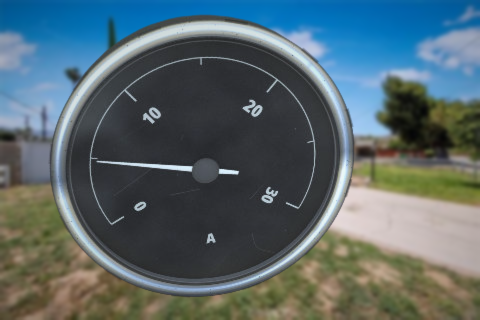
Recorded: 5; A
